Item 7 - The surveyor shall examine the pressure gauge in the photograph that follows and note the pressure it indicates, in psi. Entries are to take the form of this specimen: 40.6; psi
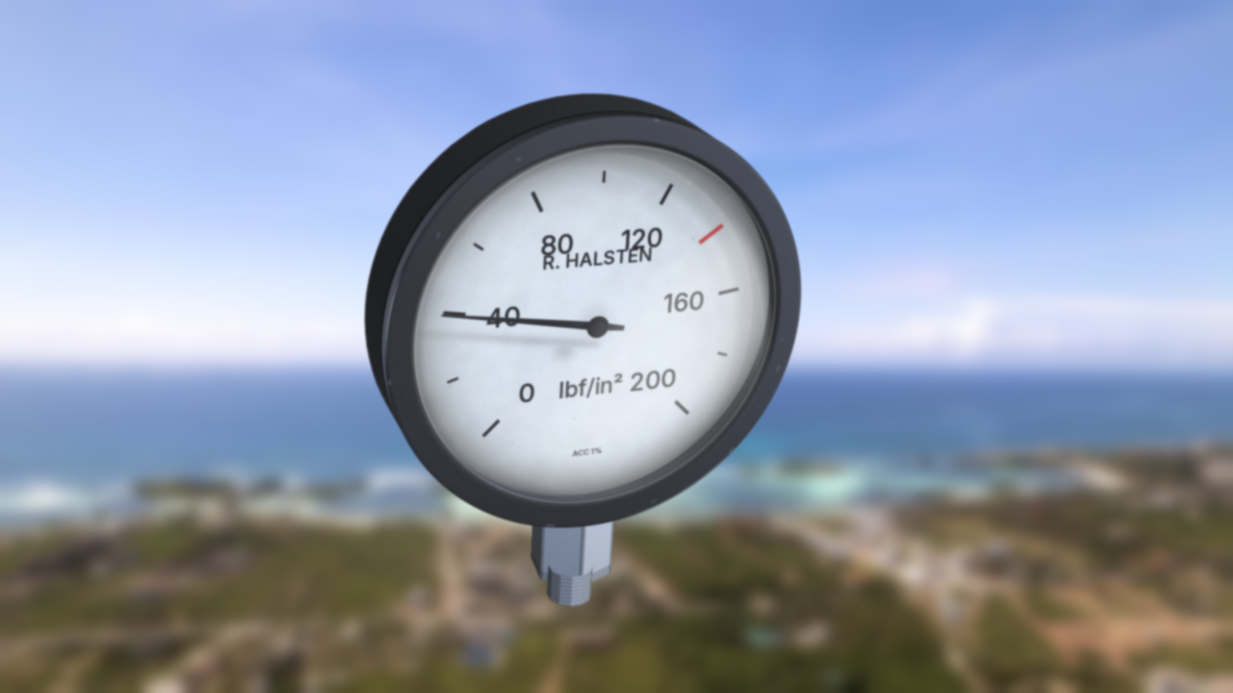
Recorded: 40; psi
